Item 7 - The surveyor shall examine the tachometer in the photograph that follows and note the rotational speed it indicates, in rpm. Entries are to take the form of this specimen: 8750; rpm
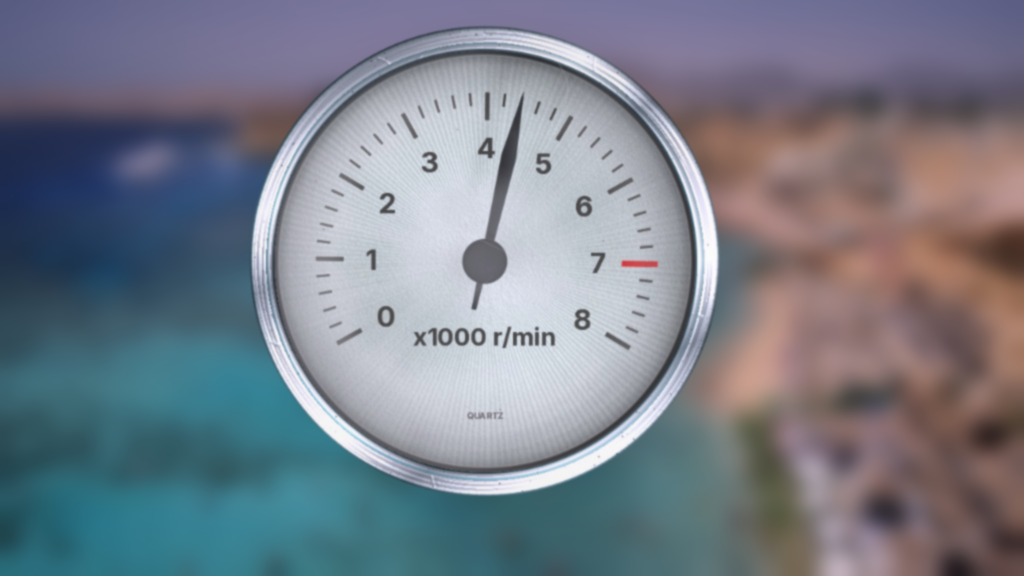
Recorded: 4400; rpm
